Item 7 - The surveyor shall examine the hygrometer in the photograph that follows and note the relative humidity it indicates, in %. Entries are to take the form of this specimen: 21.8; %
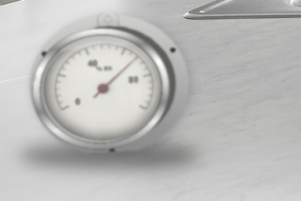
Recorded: 68; %
